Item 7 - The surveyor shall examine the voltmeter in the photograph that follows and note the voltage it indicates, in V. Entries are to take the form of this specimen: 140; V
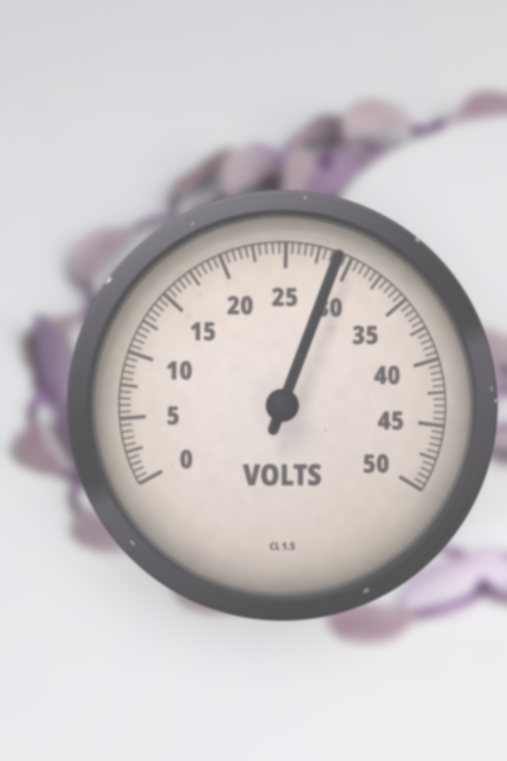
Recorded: 29; V
